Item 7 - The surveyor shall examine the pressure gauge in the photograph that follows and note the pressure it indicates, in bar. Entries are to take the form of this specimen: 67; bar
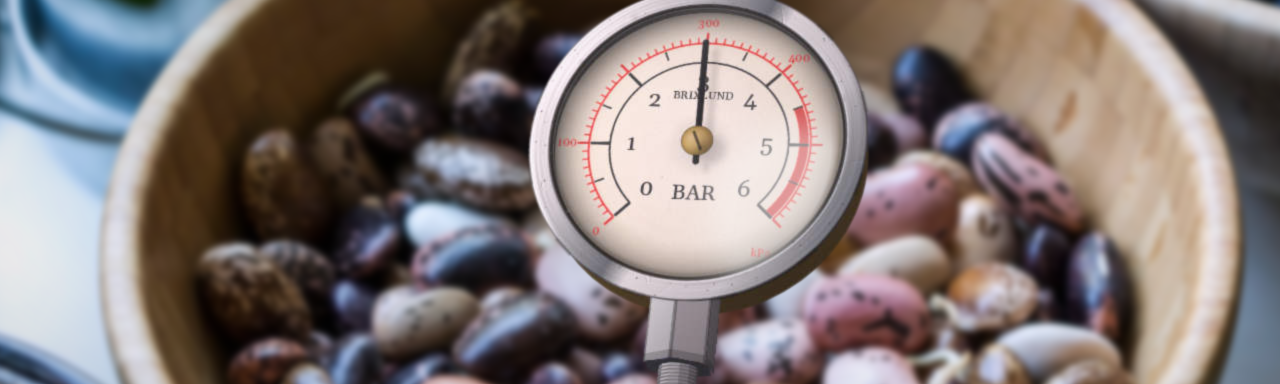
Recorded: 3; bar
